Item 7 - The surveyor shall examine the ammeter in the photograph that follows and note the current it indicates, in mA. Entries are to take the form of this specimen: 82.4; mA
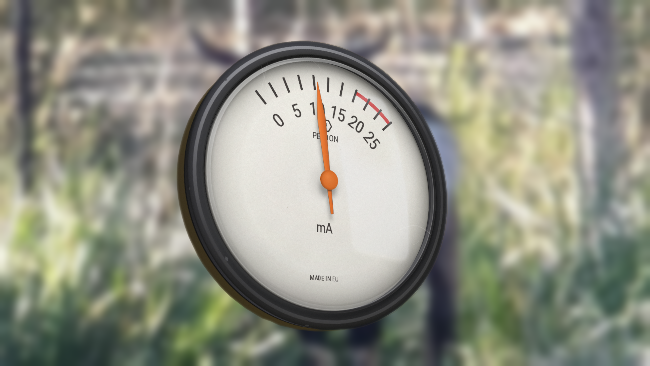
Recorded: 10; mA
